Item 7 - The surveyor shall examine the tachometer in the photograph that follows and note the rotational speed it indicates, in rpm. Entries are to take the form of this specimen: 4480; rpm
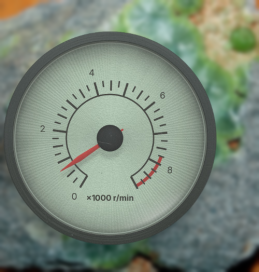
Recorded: 750; rpm
